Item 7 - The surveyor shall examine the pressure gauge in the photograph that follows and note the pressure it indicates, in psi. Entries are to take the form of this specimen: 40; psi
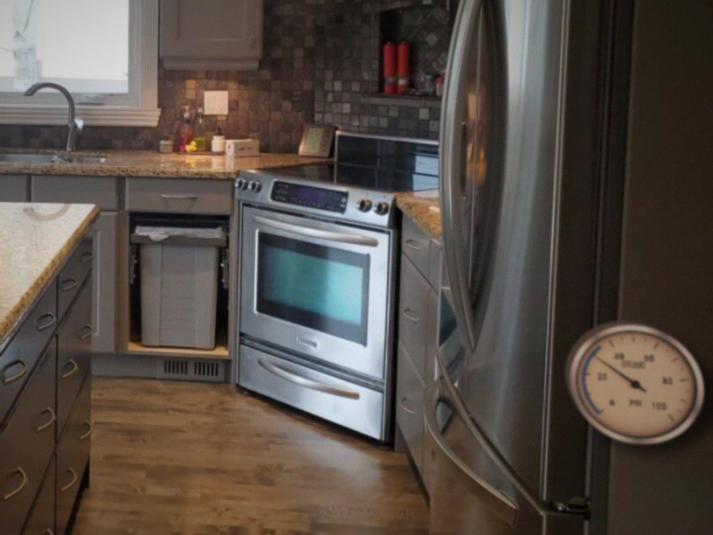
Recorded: 30; psi
